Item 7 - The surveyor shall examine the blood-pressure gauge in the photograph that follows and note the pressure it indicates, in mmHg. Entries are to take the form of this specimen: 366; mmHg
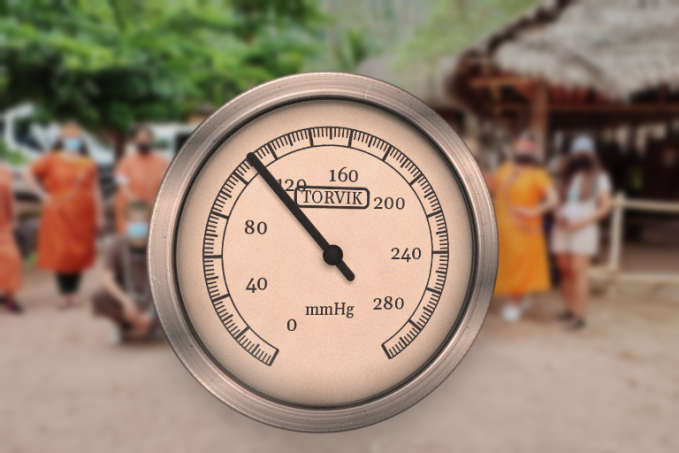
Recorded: 110; mmHg
